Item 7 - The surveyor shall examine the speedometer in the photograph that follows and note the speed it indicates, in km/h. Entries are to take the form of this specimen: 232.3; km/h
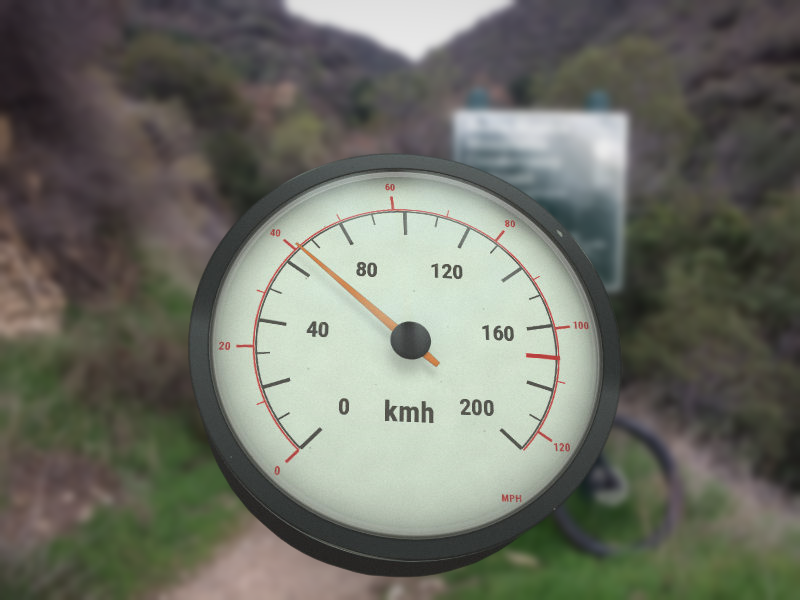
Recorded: 65; km/h
